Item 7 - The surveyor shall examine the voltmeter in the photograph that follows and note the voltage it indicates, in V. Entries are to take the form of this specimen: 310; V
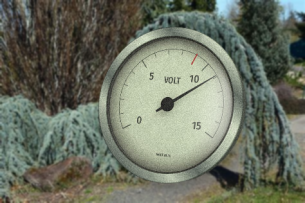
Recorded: 11; V
